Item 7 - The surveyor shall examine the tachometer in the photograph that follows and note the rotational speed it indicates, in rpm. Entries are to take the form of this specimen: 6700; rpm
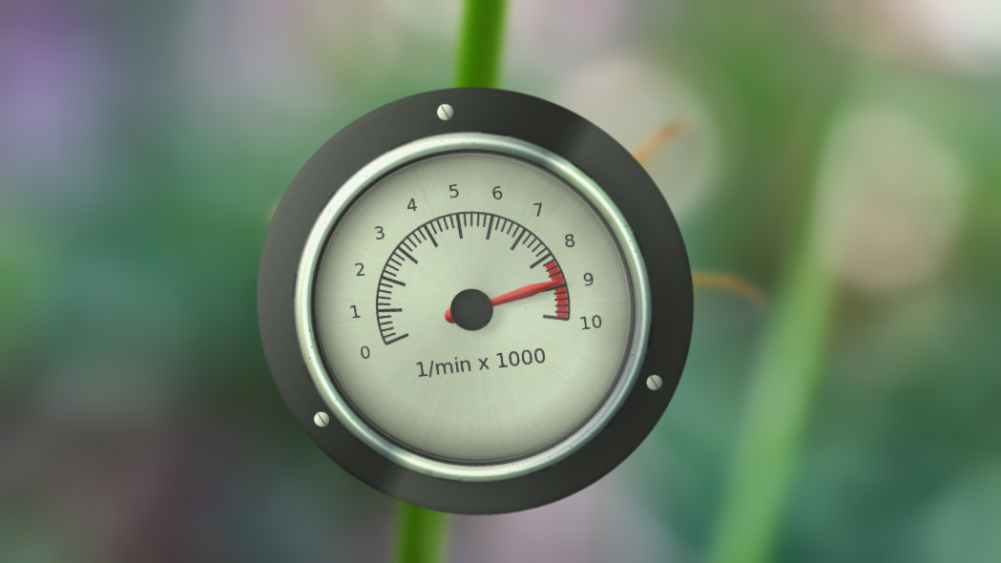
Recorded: 8800; rpm
